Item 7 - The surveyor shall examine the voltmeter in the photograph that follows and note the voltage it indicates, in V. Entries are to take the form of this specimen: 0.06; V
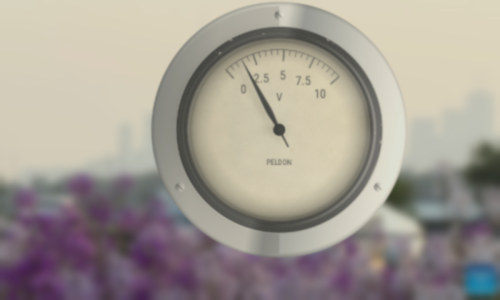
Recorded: 1.5; V
